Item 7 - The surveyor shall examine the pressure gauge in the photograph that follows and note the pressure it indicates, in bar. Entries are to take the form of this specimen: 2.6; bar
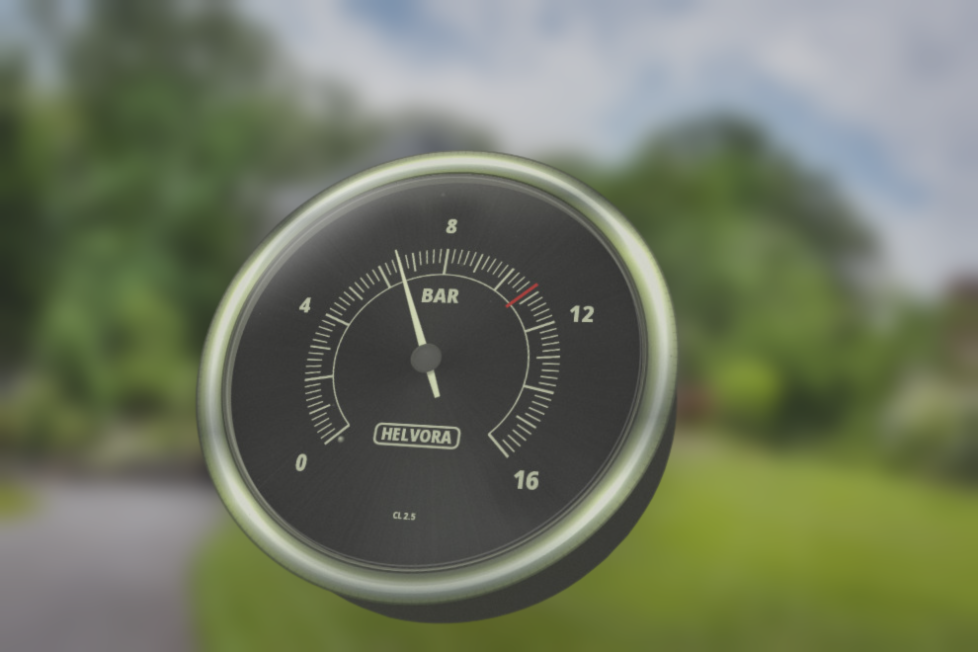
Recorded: 6.6; bar
